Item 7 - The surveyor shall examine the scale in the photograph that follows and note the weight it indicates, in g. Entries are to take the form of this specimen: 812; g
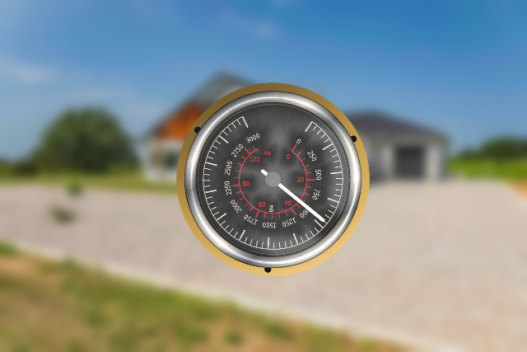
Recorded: 950; g
